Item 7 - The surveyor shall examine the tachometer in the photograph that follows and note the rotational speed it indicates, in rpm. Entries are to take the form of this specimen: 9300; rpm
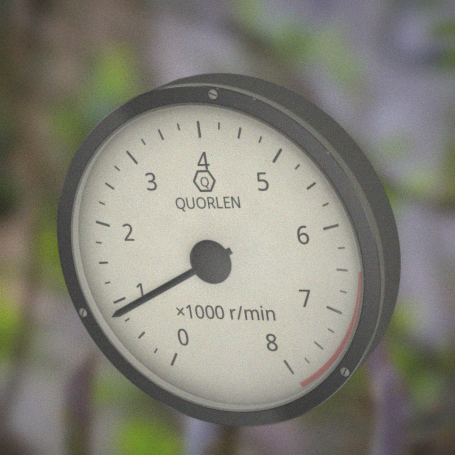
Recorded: 875; rpm
